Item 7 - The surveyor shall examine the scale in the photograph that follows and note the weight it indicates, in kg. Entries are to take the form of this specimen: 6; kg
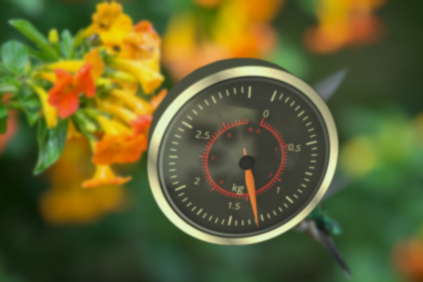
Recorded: 1.3; kg
